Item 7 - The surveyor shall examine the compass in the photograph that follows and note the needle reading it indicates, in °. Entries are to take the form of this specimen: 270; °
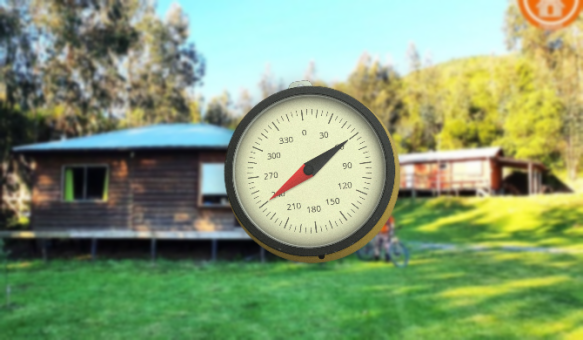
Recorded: 240; °
